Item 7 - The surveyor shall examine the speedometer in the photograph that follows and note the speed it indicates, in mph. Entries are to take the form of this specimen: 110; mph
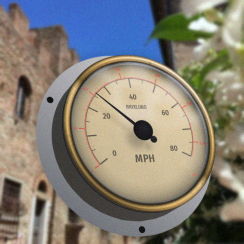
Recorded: 25; mph
